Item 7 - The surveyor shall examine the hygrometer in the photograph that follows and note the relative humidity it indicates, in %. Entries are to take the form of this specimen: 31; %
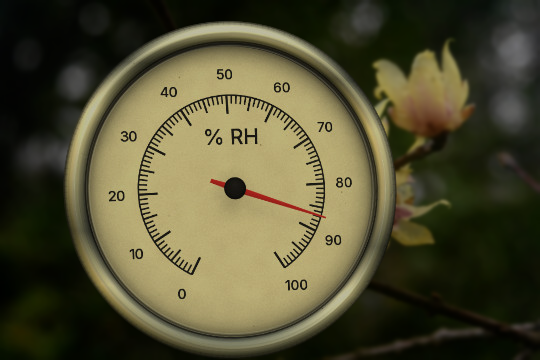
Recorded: 87; %
